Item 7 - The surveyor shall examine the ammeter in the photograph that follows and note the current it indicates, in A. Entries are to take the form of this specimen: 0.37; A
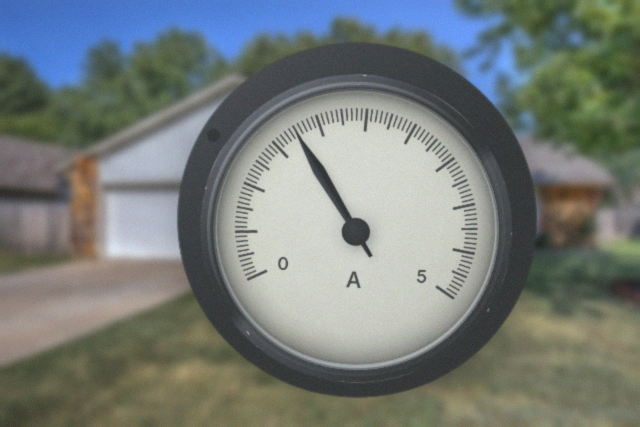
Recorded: 1.75; A
